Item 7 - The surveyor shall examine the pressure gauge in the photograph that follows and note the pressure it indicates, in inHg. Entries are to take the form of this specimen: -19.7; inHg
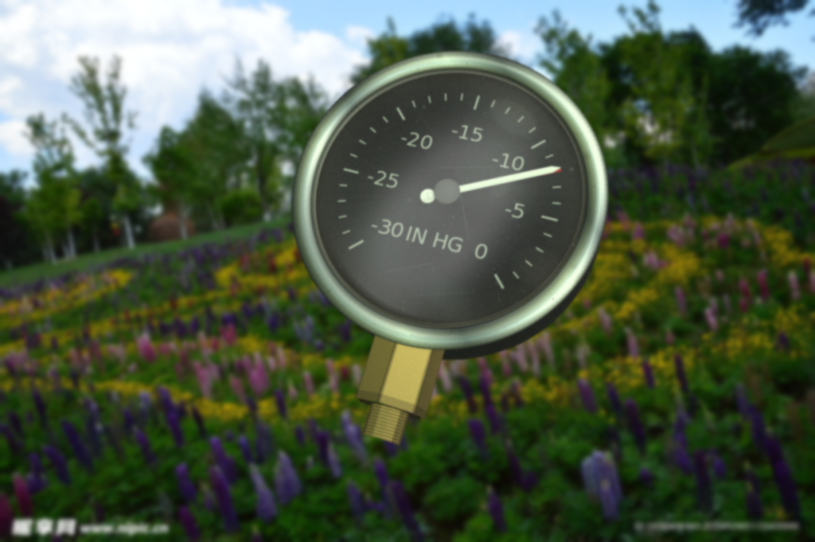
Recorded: -8; inHg
